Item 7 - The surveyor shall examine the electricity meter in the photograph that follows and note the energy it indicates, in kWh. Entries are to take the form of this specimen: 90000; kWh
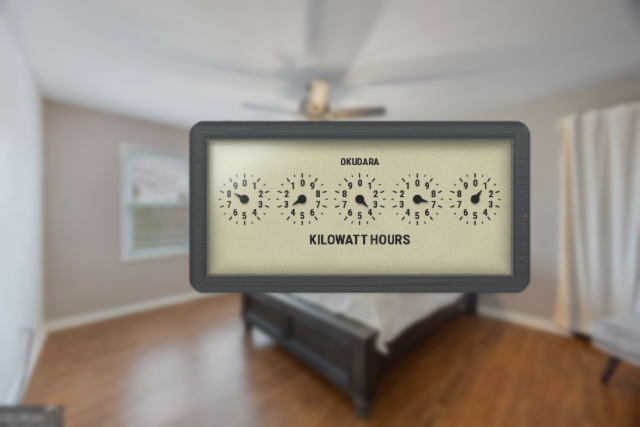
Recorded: 83371; kWh
